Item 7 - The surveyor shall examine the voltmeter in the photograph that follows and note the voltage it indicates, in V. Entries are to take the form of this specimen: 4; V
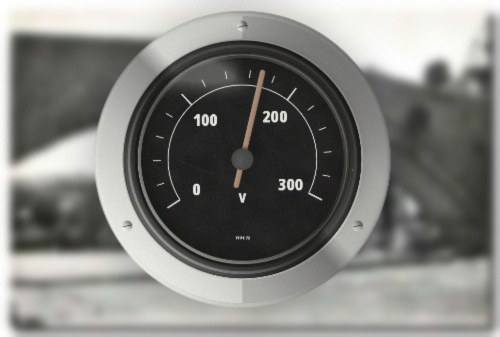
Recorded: 170; V
